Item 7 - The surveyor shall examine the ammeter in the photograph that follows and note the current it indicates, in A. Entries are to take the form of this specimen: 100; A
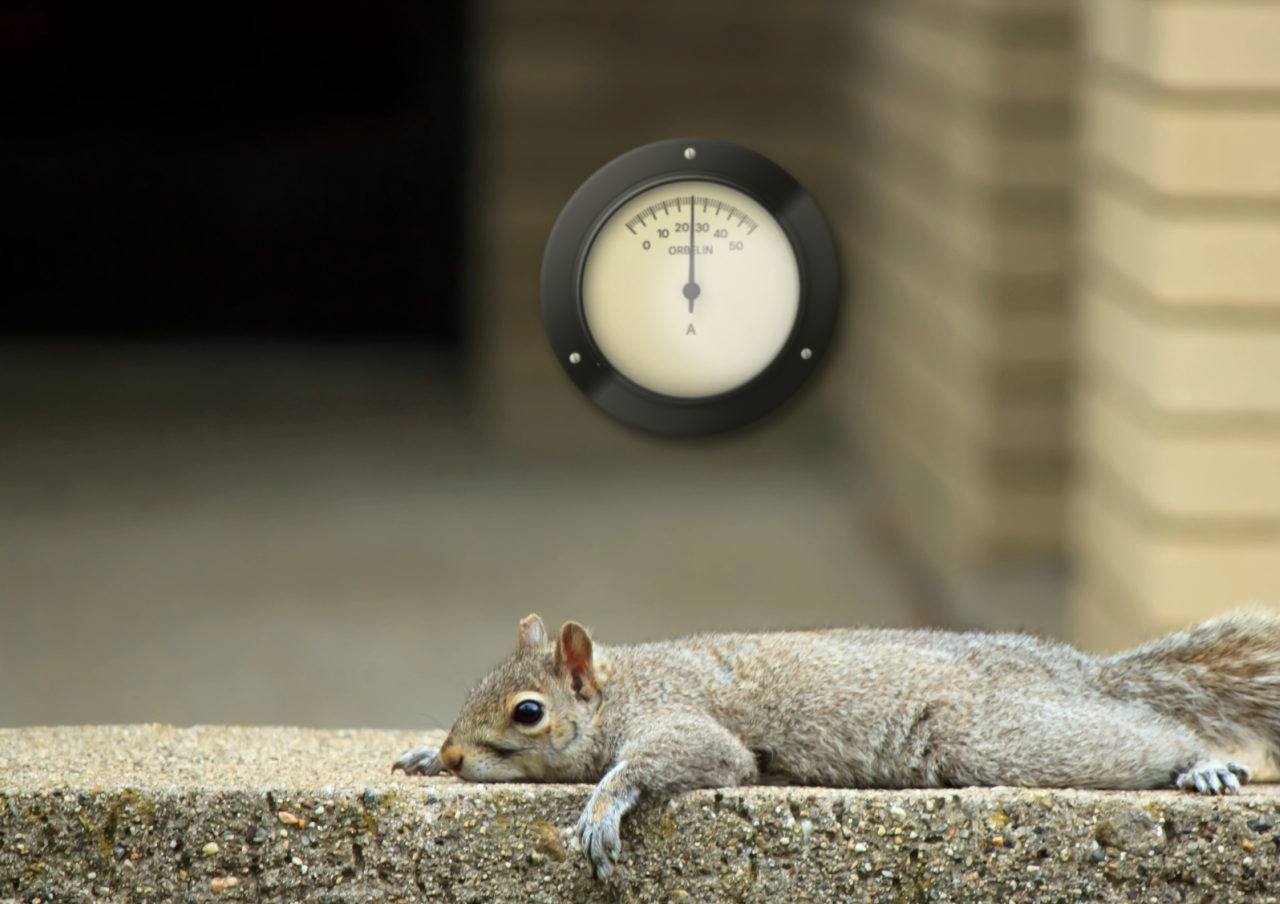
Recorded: 25; A
